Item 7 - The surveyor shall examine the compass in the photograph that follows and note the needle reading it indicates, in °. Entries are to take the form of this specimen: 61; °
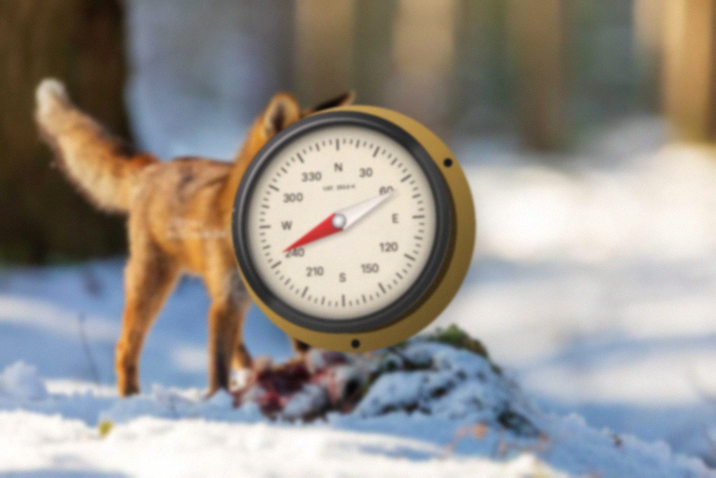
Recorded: 245; °
